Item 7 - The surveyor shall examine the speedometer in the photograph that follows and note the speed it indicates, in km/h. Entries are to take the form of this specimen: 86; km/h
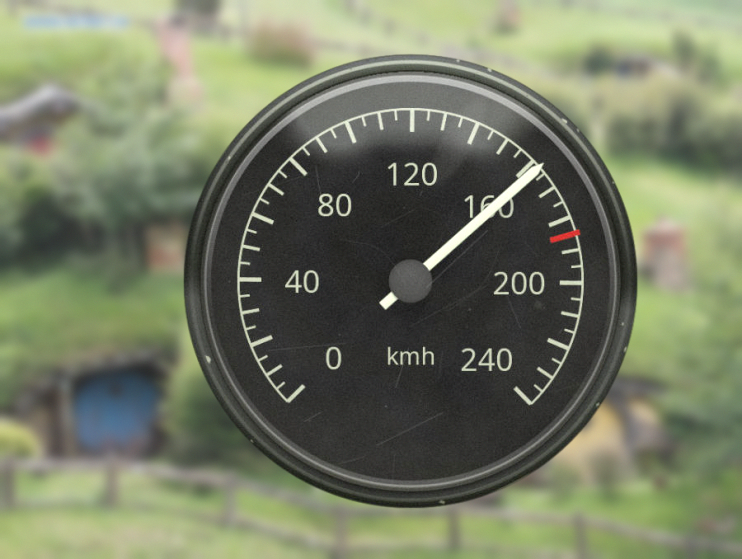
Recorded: 162.5; km/h
